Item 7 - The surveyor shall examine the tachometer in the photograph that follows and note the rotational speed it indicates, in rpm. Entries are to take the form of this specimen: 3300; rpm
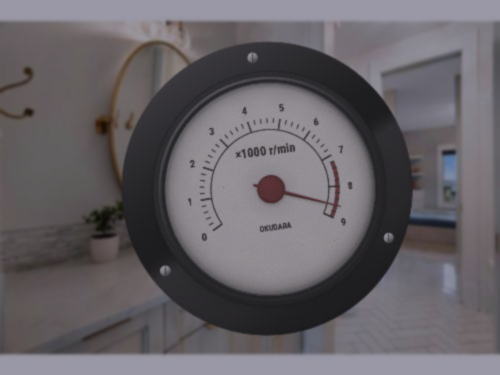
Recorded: 8600; rpm
